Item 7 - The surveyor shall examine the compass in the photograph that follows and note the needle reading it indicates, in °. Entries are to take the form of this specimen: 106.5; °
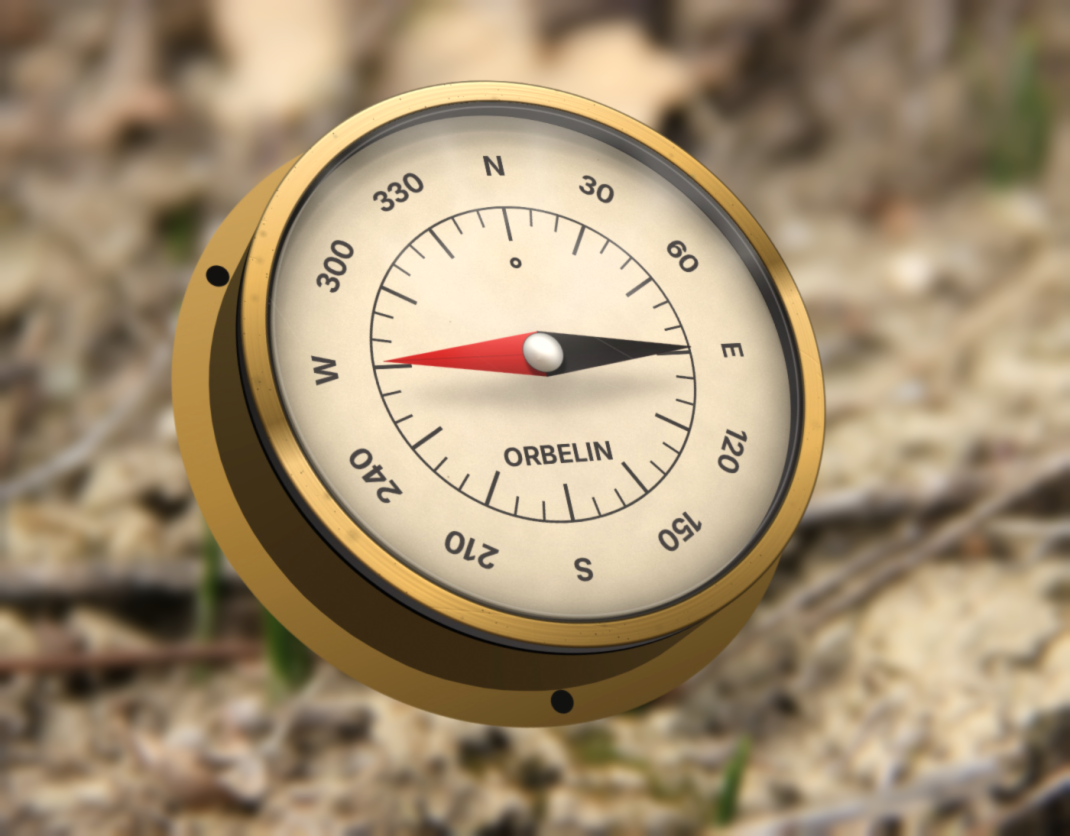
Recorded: 270; °
